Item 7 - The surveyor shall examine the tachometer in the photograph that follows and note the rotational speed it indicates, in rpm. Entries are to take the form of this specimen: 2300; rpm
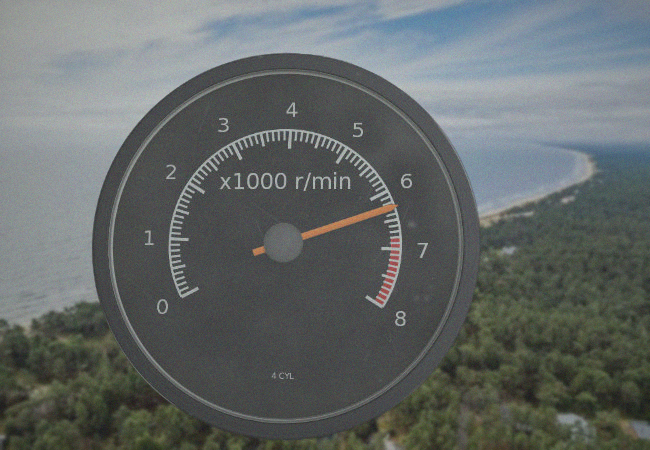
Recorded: 6300; rpm
